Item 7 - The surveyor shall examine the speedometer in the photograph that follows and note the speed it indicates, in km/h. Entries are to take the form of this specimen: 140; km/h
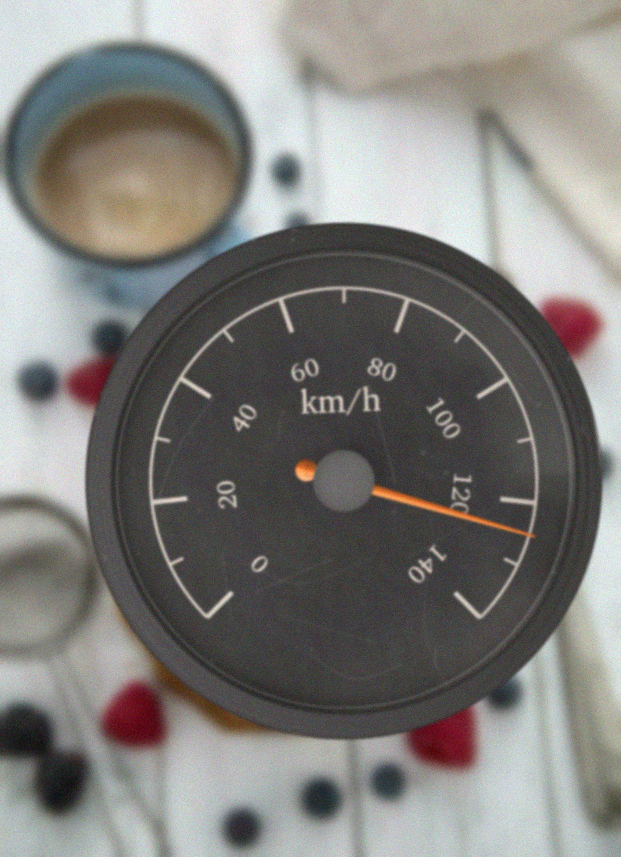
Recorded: 125; km/h
